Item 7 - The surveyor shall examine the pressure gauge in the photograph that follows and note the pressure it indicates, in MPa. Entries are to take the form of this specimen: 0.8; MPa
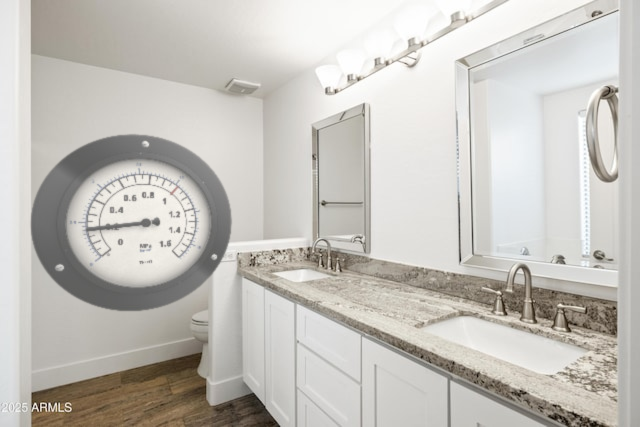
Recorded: 0.2; MPa
